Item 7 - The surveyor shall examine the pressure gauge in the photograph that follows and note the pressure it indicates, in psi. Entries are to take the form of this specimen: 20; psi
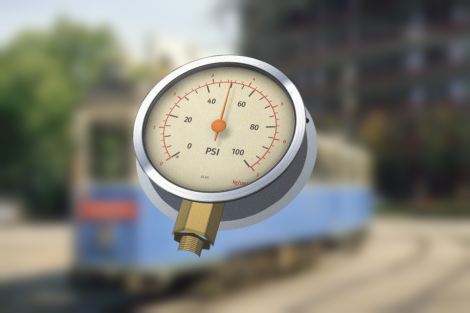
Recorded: 50; psi
